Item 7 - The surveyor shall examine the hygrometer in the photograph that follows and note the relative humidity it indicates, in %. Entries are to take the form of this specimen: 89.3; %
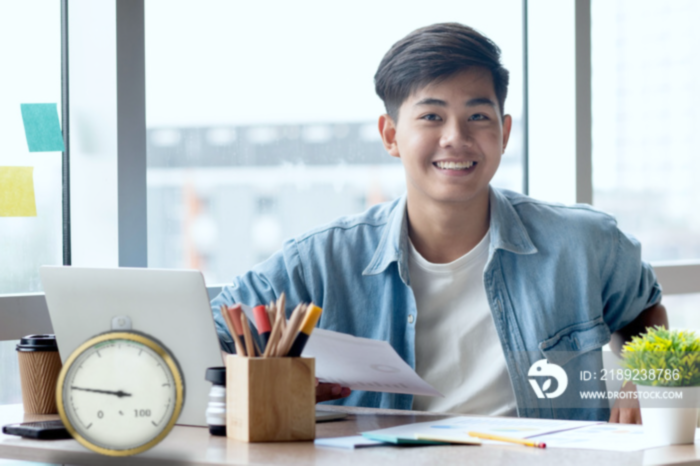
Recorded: 20; %
